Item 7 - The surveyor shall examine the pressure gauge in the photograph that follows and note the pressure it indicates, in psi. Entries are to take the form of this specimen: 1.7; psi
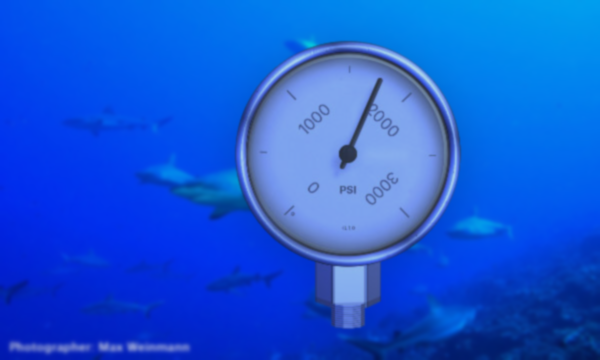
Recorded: 1750; psi
